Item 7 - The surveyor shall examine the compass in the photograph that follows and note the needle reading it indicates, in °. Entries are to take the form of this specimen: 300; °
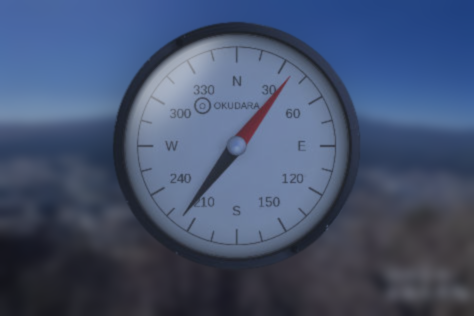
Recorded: 37.5; °
